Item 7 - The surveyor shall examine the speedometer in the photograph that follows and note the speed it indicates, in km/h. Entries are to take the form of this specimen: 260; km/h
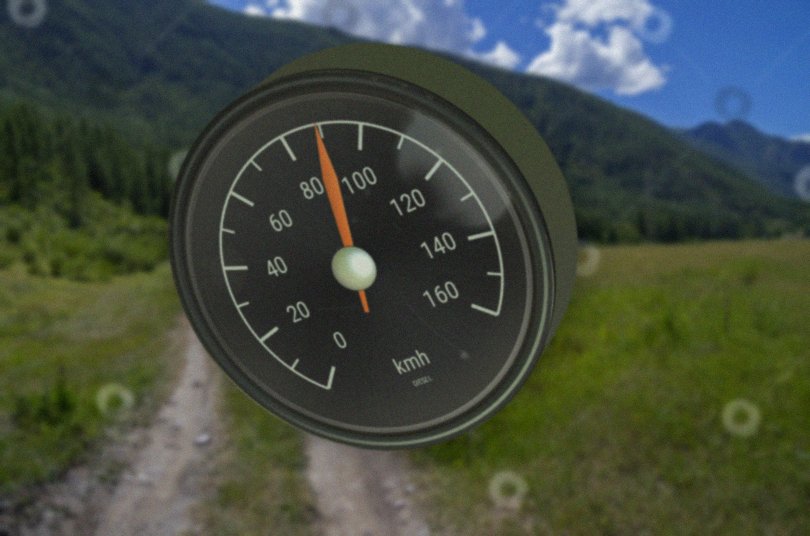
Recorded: 90; km/h
